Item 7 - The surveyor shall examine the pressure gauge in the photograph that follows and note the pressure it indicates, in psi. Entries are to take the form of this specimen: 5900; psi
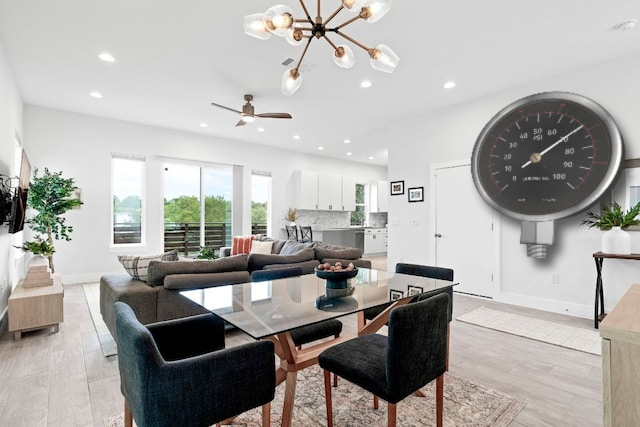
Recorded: 70; psi
